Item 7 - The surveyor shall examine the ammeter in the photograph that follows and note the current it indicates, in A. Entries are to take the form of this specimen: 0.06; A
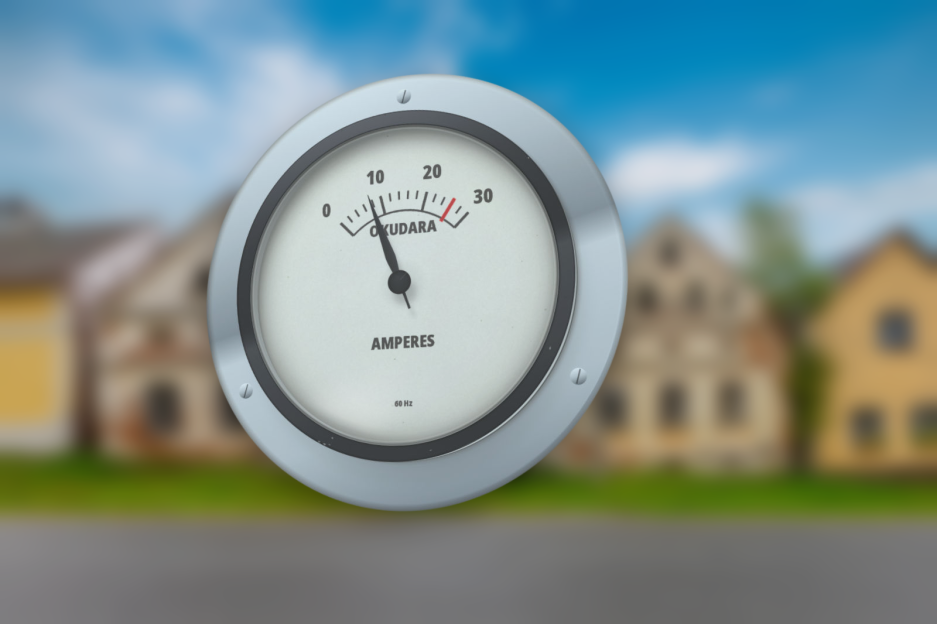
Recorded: 8; A
